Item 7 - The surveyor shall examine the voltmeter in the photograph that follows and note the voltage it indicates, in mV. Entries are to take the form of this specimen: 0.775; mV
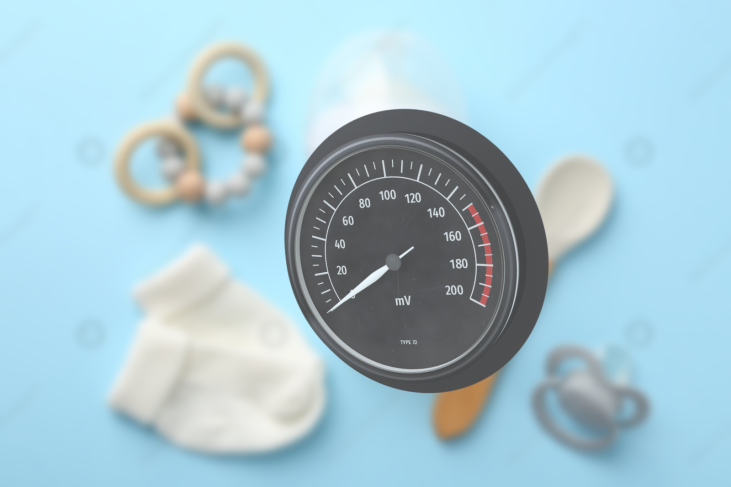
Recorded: 0; mV
